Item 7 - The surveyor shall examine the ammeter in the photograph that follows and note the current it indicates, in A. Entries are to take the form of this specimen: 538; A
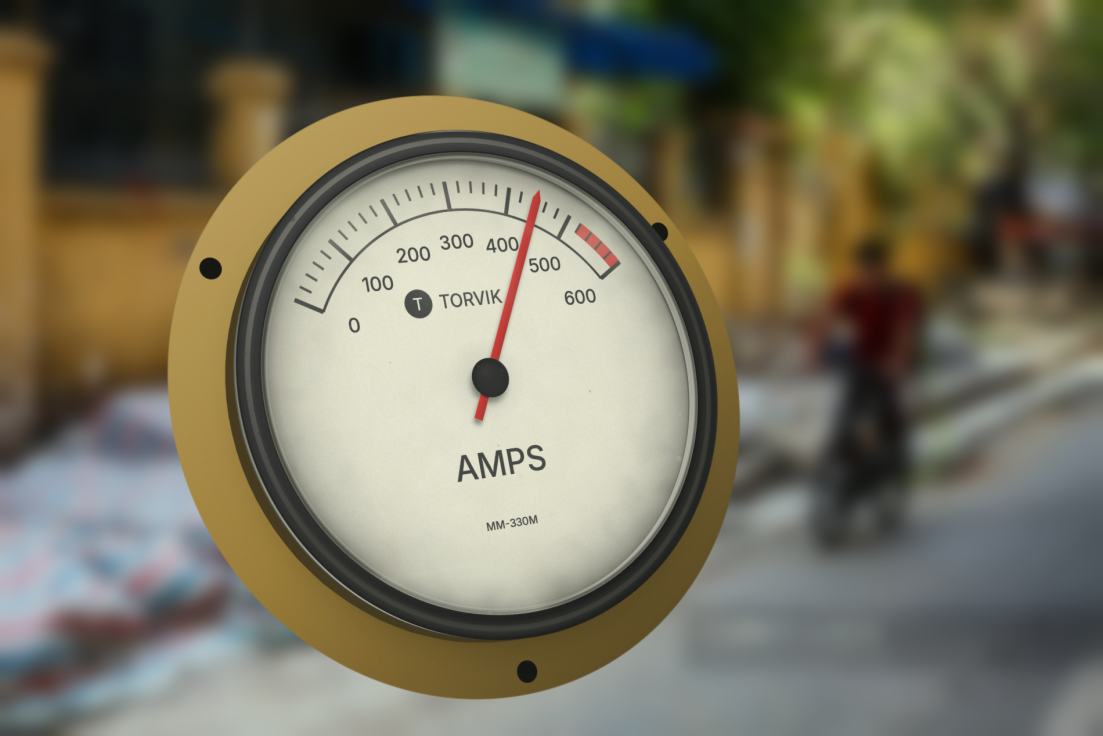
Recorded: 440; A
